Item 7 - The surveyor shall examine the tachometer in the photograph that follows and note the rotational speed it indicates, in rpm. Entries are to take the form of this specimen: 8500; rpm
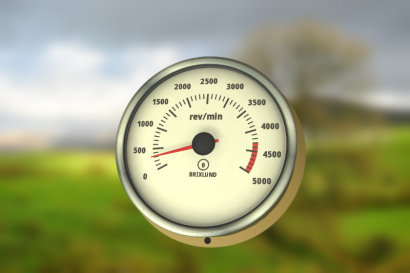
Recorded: 300; rpm
